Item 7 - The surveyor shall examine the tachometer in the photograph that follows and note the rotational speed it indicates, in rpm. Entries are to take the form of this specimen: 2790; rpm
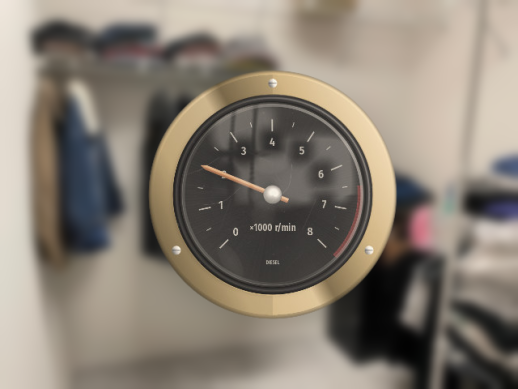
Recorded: 2000; rpm
